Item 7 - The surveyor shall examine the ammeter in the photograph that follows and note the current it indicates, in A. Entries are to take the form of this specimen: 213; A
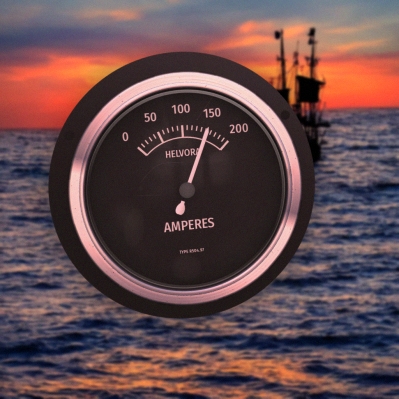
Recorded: 150; A
